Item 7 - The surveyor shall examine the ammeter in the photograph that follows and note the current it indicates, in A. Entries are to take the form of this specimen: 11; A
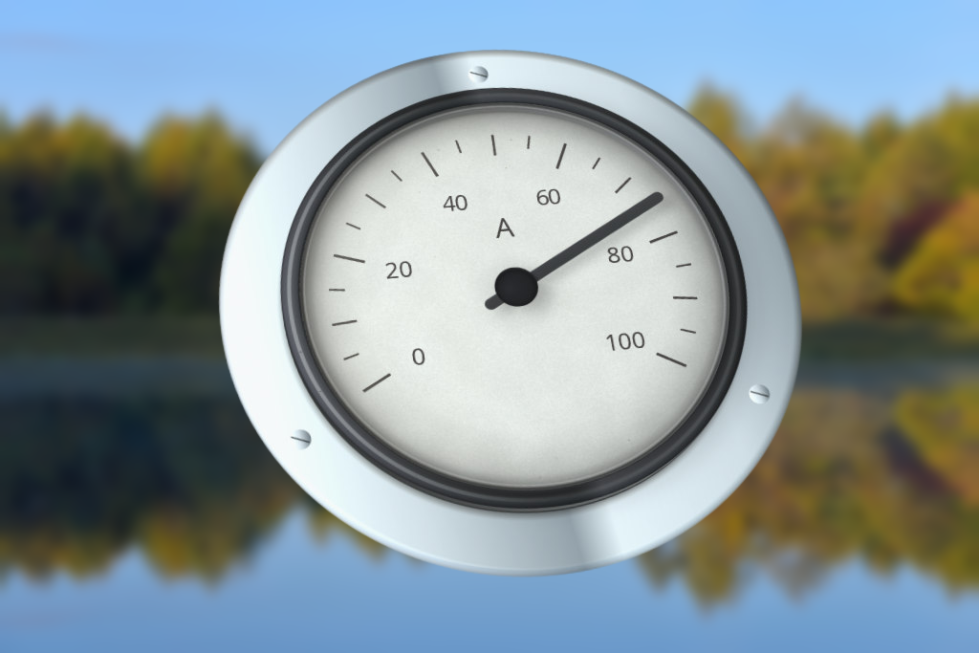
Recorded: 75; A
